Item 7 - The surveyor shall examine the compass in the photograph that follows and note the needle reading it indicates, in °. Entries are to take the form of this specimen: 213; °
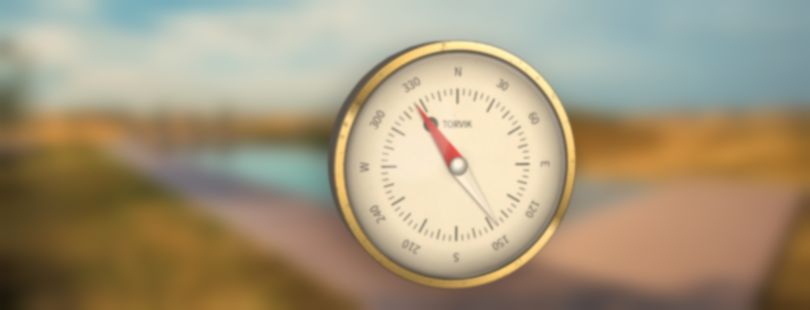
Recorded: 325; °
